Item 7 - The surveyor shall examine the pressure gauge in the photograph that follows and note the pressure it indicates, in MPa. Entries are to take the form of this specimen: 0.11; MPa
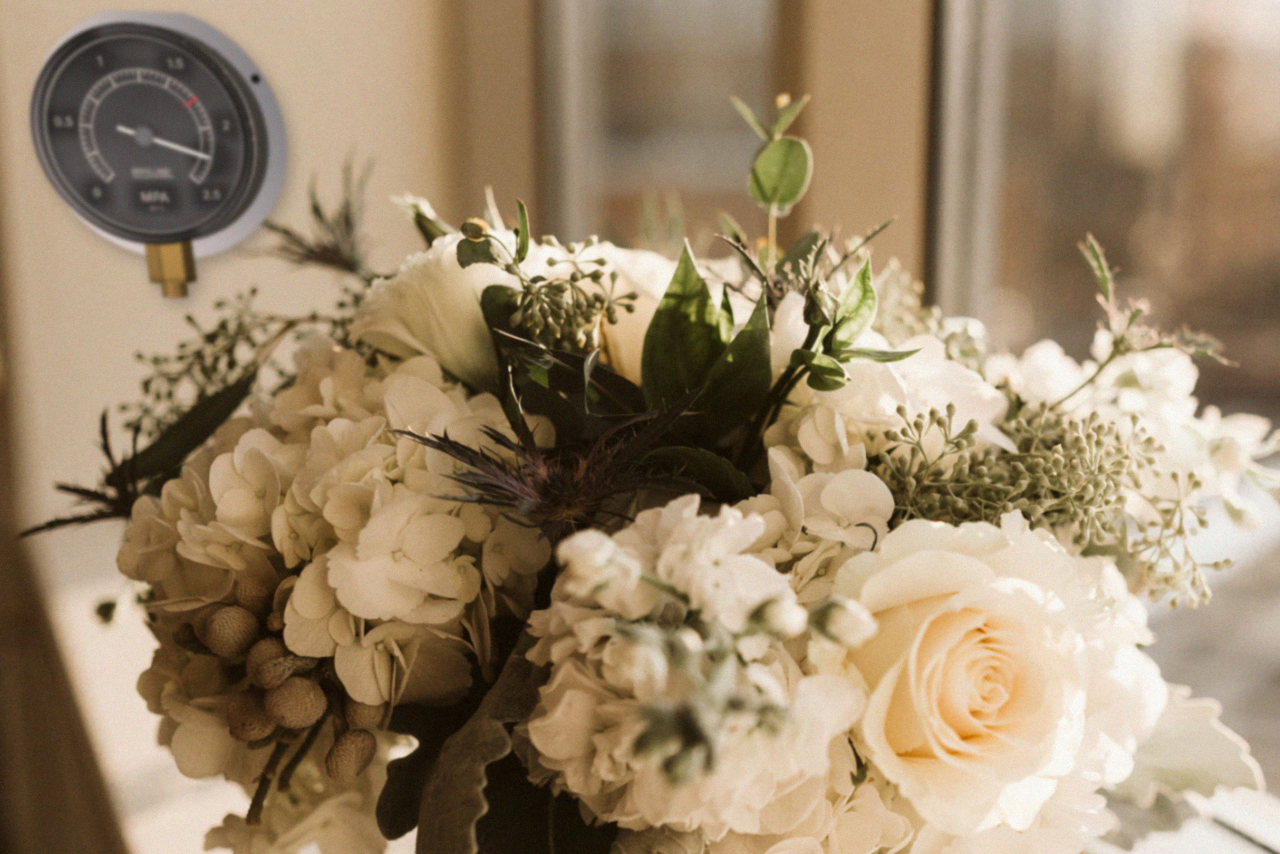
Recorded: 2.25; MPa
